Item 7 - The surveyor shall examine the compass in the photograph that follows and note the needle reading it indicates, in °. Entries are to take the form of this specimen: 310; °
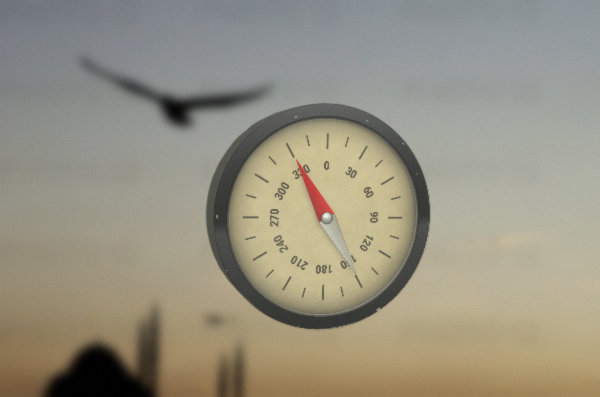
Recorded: 330; °
